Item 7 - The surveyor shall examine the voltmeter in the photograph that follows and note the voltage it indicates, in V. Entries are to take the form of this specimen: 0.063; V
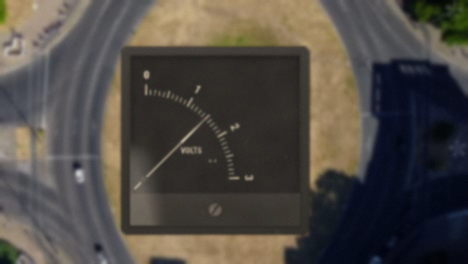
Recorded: 1.5; V
